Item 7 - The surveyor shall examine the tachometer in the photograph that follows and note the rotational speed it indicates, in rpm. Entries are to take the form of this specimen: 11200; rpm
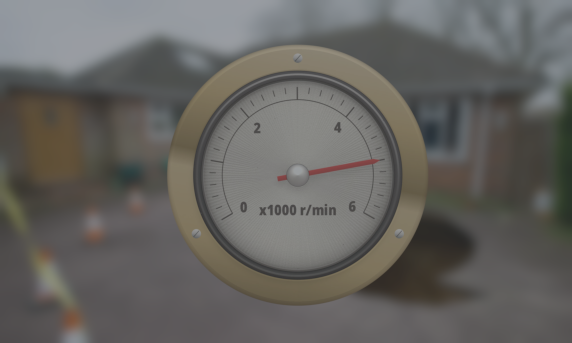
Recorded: 5000; rpm
